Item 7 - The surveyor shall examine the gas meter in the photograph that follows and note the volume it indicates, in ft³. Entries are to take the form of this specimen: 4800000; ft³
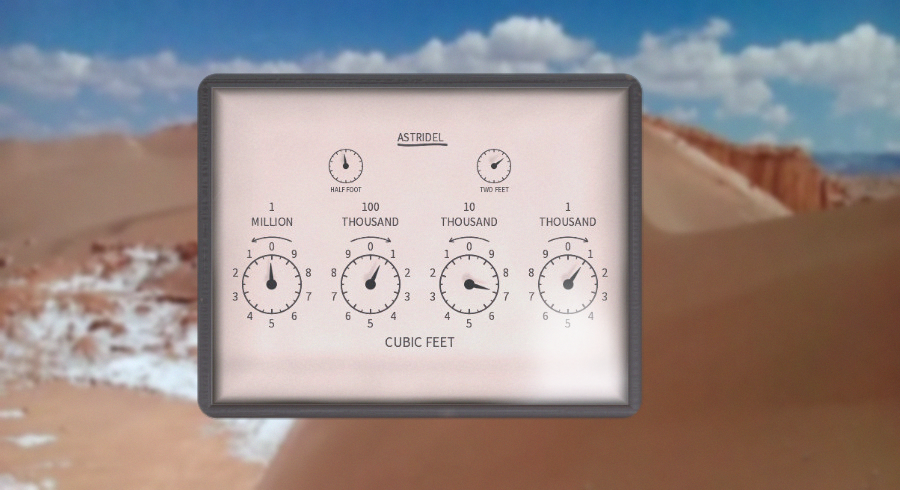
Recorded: 7100; ft³
